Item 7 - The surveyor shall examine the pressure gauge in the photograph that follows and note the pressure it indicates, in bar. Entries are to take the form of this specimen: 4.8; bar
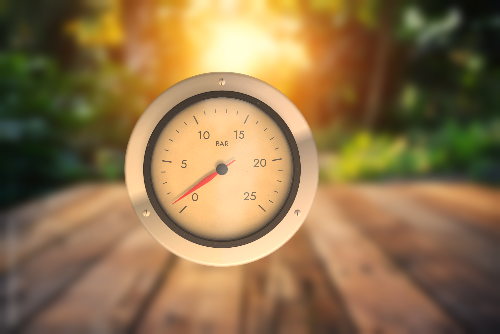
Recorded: 1; bar
